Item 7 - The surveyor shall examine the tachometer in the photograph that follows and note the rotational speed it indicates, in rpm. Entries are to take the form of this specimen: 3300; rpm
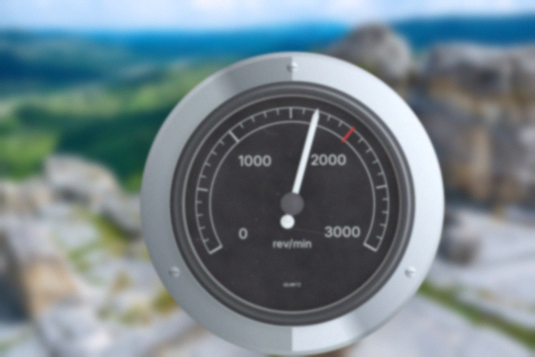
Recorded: 1700; rpm
